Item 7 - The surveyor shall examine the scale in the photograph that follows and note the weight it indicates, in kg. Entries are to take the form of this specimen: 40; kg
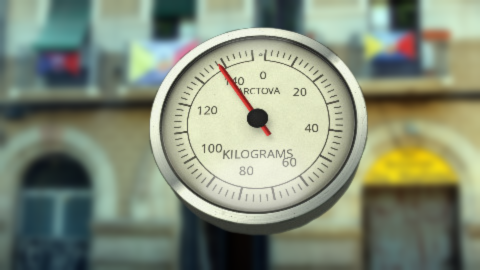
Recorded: 138; kg
